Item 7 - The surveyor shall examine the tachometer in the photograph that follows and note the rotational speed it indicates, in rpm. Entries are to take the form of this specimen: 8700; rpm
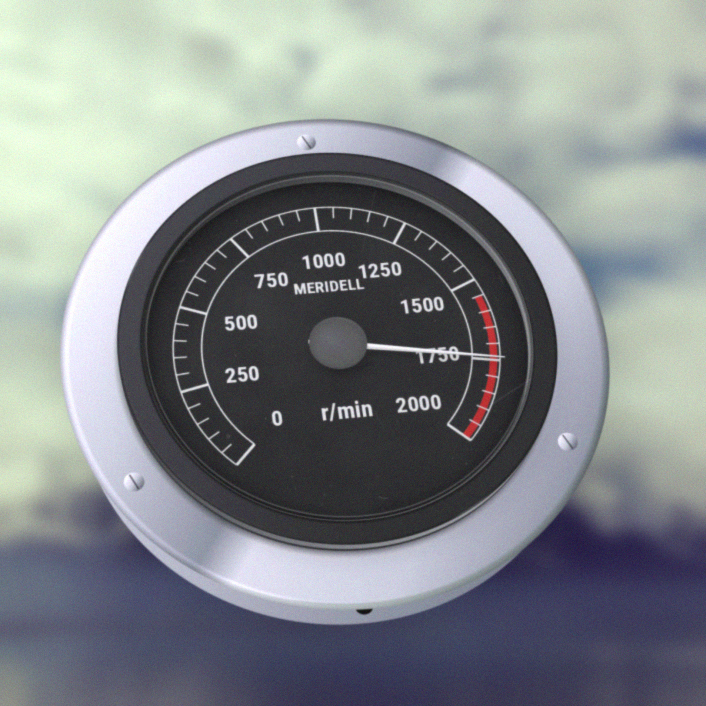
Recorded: 1750; rpm
